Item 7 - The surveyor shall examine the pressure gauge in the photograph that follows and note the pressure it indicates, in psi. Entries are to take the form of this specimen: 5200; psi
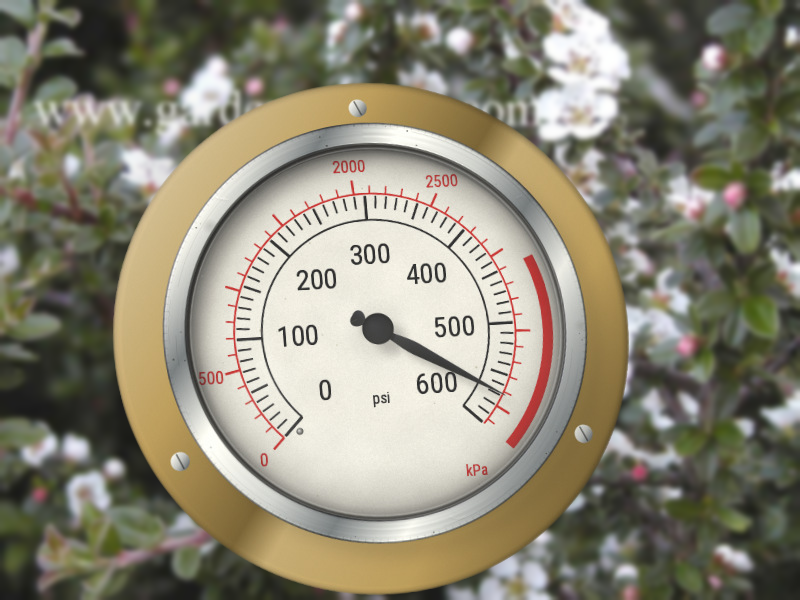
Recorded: 570; psi
